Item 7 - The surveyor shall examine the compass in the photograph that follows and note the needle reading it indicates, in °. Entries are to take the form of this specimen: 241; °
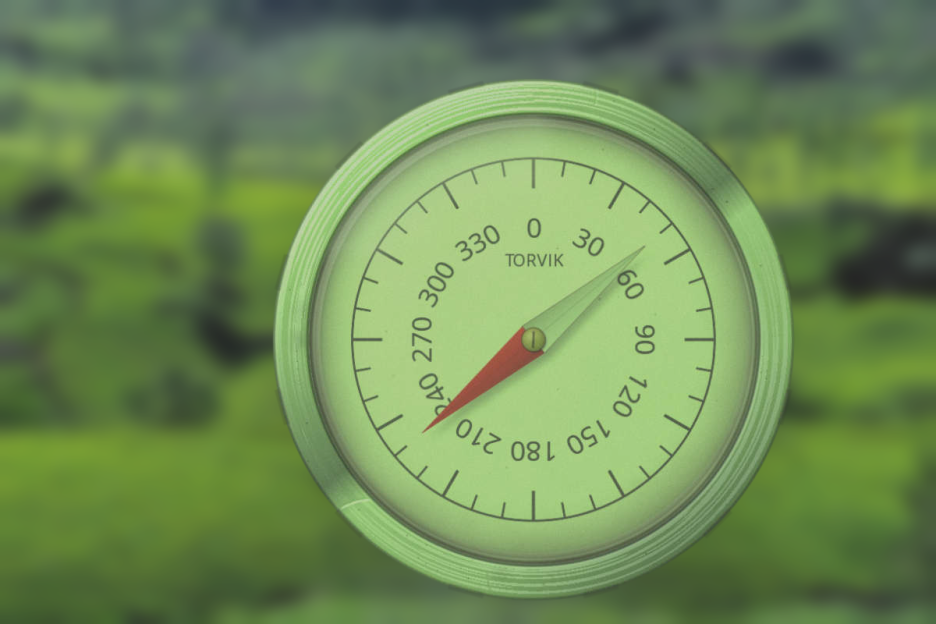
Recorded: 230; °
